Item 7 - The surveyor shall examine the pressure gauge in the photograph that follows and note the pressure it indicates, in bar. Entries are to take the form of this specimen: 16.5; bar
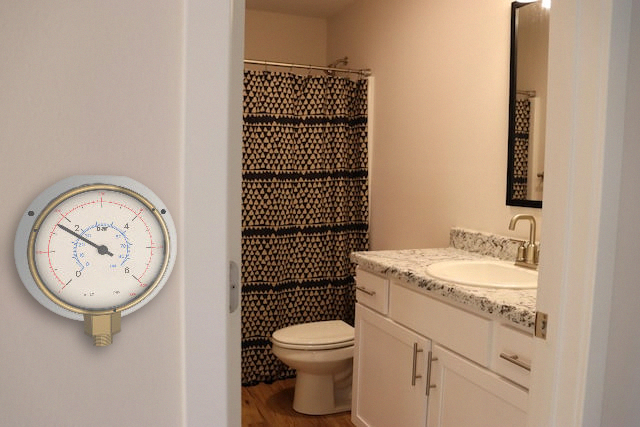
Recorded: 1.75; bar
